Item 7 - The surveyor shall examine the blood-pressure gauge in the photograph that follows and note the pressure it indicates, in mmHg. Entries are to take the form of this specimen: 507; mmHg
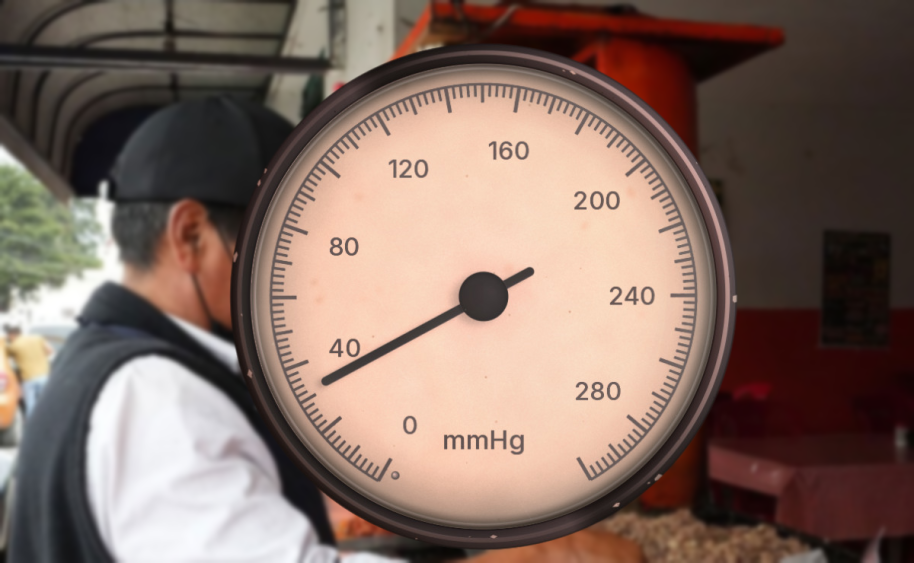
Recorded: 32; mmHg
